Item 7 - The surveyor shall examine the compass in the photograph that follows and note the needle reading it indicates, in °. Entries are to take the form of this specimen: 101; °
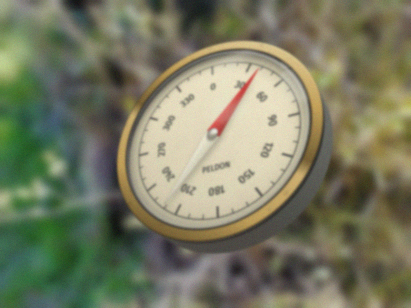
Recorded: 40; °
